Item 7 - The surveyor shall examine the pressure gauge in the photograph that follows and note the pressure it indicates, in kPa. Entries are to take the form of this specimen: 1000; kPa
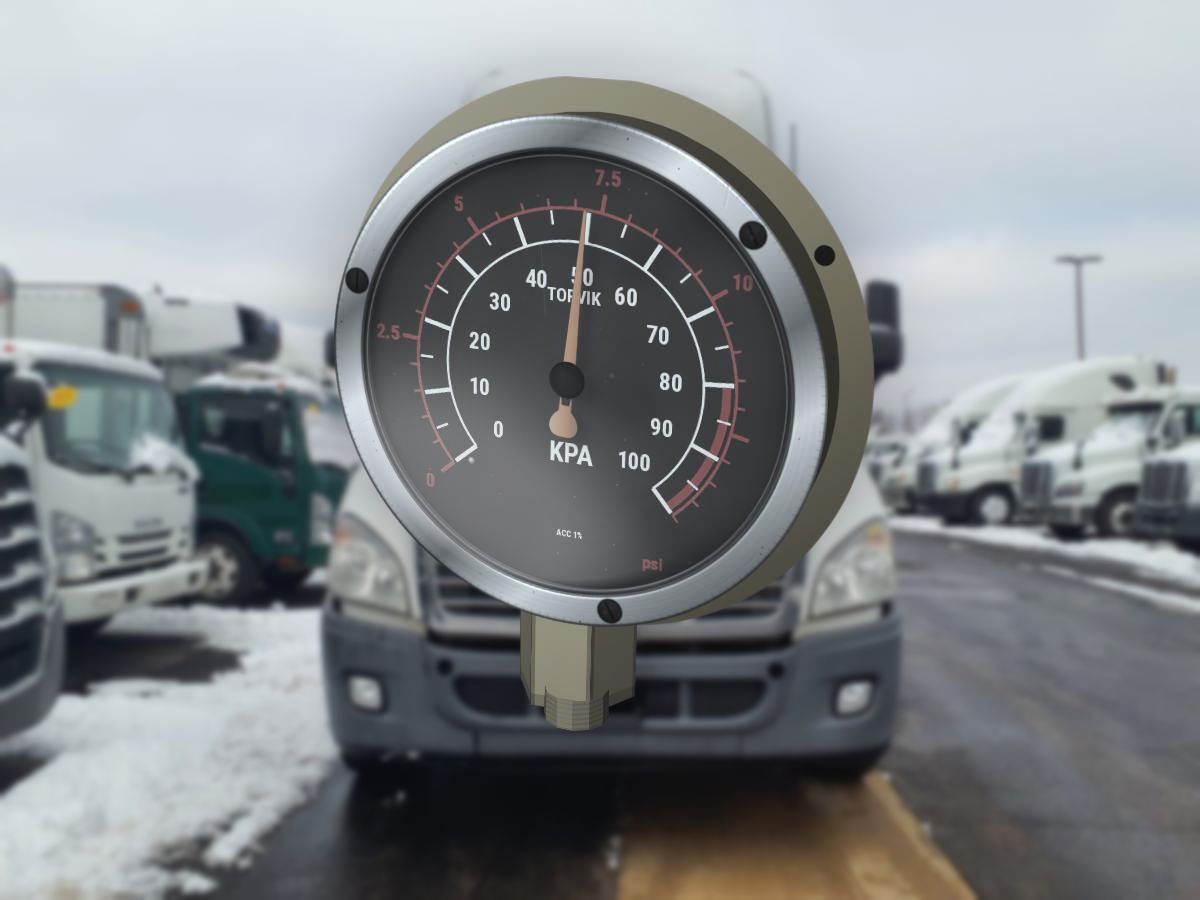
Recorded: 50; kPa
